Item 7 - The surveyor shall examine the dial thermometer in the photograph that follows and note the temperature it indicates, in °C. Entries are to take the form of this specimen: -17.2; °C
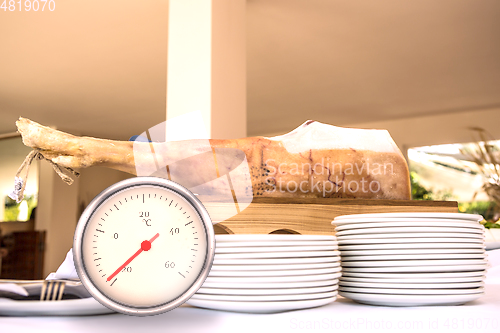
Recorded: -18; °C
